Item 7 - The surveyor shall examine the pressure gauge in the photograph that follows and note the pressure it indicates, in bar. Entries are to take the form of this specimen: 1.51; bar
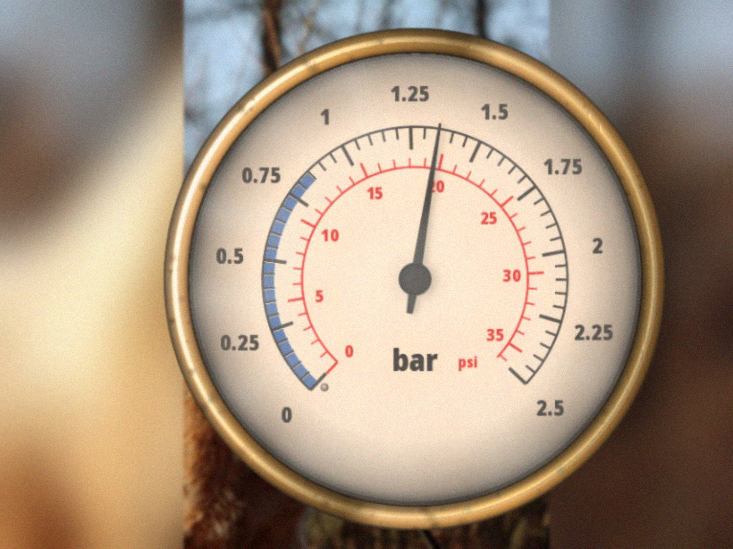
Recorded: 1.35; bar
